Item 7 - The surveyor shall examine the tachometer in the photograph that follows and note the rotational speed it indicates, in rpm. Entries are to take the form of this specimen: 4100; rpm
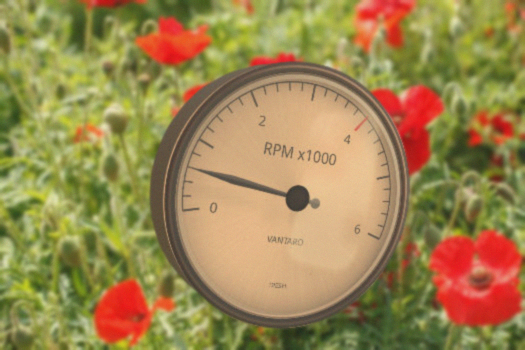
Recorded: 600; rpm
